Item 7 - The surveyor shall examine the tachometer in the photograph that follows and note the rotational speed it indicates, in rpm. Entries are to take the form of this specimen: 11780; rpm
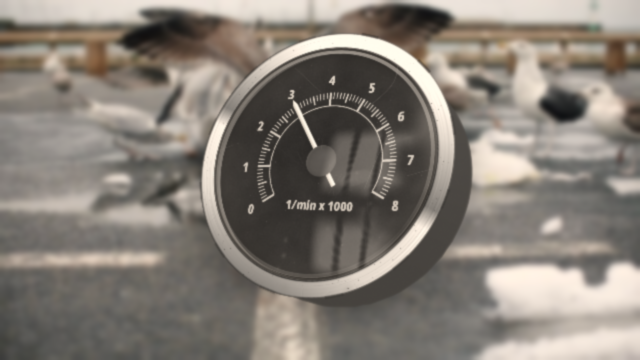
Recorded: 3000; rpm
